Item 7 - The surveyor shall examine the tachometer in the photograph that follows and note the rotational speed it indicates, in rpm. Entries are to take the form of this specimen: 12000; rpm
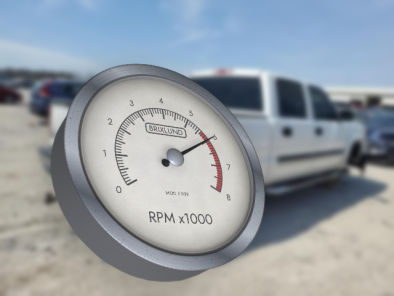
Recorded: 6000; rpm
